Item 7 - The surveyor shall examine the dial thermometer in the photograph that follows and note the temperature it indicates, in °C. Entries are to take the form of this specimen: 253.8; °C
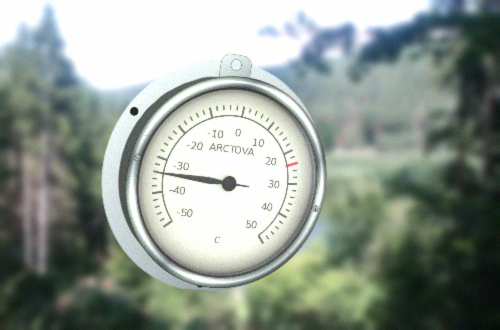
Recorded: -34; °C
